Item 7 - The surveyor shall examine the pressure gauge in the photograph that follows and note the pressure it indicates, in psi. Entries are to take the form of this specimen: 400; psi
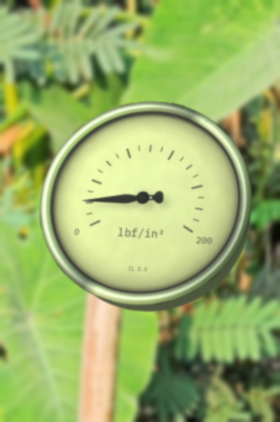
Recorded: 20; psi
